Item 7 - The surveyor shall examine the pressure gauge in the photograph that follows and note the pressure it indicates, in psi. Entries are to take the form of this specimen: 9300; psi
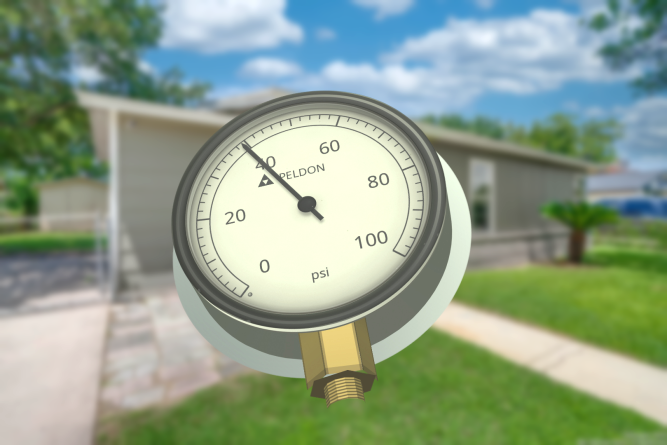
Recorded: 39; psi
